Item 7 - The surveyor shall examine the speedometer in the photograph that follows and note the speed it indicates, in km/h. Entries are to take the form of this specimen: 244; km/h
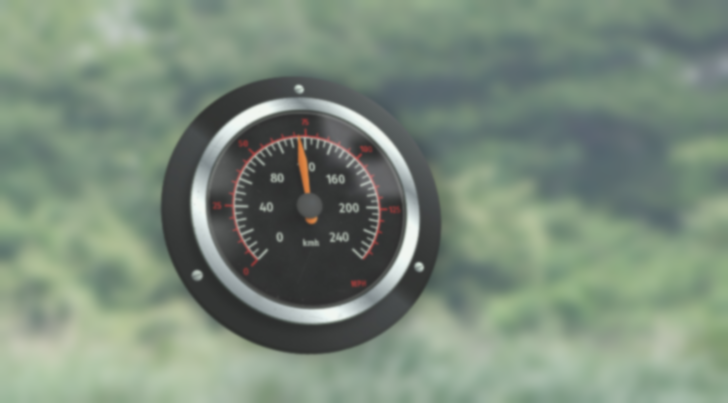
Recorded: 115; km/h
